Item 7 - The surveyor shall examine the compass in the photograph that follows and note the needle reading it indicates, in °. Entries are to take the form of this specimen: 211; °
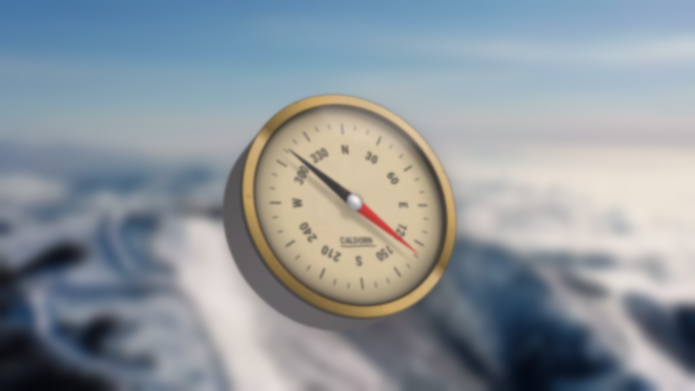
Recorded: 130; °
